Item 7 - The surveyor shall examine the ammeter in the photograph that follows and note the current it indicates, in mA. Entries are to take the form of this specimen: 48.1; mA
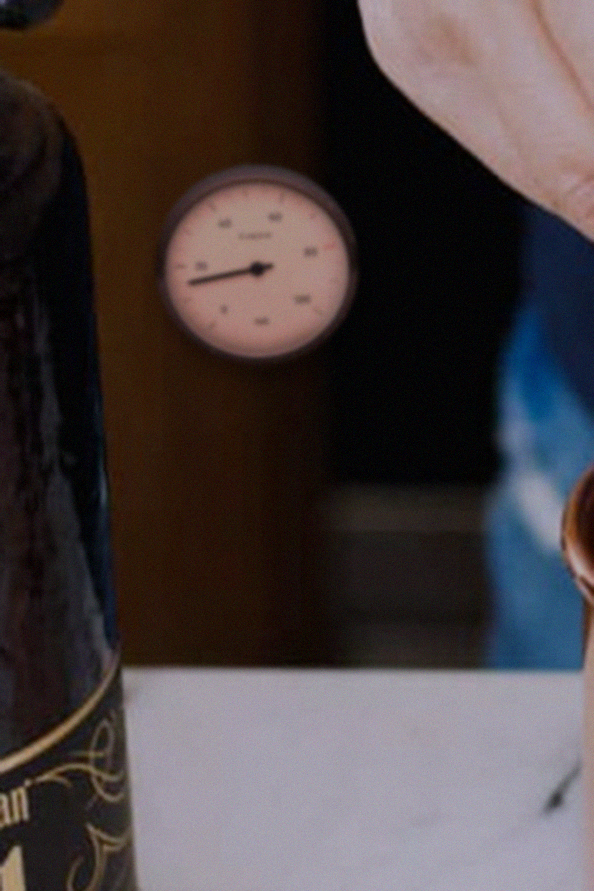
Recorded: 15; mA
